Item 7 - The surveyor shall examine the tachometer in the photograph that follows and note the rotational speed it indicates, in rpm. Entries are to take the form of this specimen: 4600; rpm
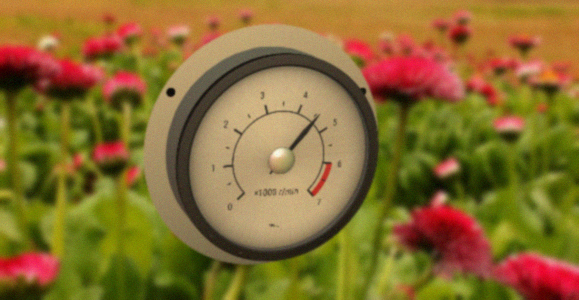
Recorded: 4500; rpm
